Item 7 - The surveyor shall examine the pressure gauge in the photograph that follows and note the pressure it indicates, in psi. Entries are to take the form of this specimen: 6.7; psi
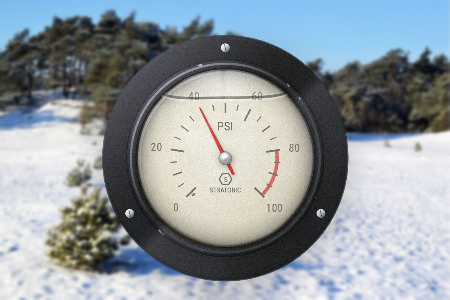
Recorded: 40; psi
